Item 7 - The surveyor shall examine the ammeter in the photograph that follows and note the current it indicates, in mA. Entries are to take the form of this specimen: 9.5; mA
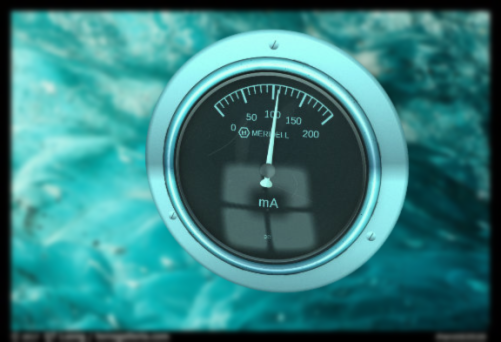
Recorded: 110; mA
